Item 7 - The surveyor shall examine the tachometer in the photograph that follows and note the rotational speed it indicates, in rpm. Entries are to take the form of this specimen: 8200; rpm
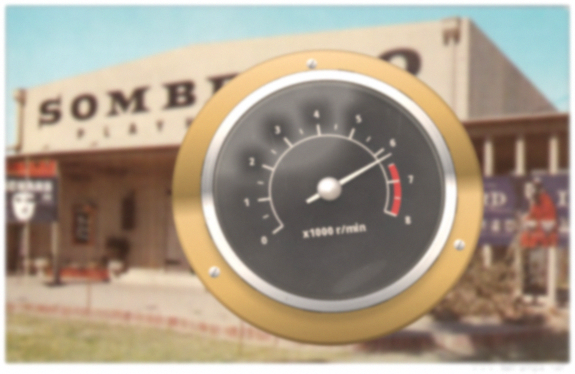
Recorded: 6250; rpm
